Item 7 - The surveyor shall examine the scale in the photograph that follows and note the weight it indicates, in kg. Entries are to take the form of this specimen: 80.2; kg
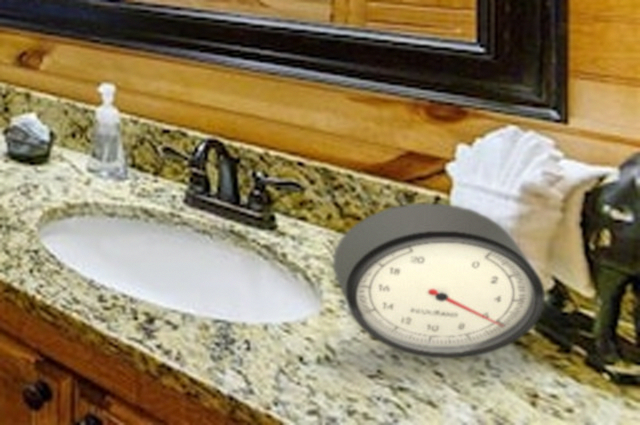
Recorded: 6; kg
